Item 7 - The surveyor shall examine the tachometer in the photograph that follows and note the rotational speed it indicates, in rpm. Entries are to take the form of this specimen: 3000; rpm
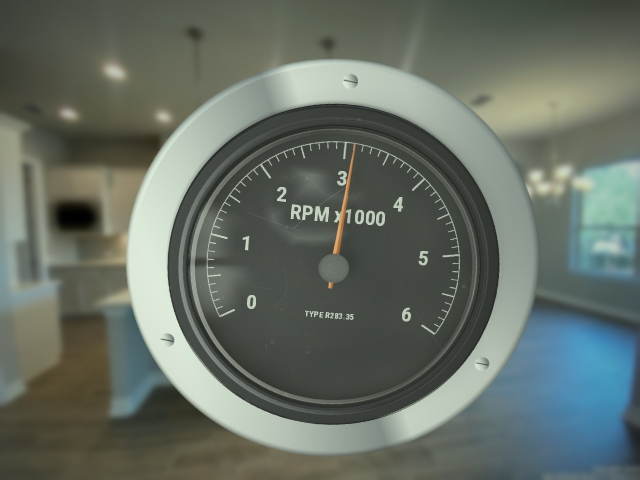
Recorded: 3100; rpm
